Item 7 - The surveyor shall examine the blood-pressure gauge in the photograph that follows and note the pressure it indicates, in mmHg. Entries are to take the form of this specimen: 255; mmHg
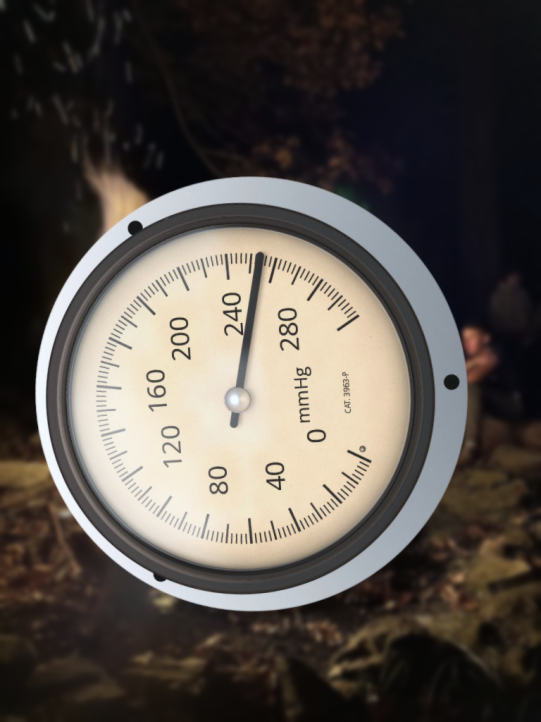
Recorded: 254; mmHg
